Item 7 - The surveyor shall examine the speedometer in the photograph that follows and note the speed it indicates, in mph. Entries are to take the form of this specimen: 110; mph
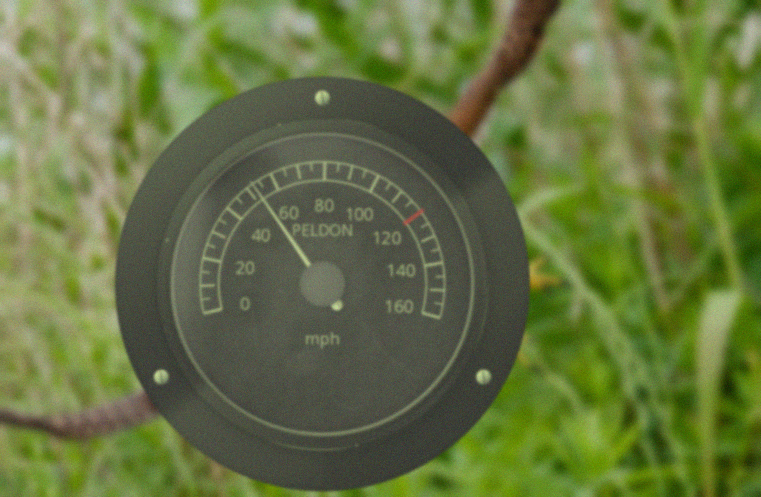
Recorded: 52.5; mph
